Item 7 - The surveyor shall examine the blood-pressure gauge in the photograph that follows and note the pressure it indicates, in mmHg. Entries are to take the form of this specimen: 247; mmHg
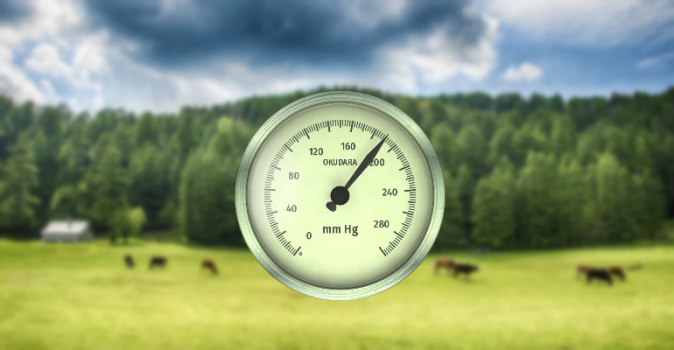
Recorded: 190; mmHg
